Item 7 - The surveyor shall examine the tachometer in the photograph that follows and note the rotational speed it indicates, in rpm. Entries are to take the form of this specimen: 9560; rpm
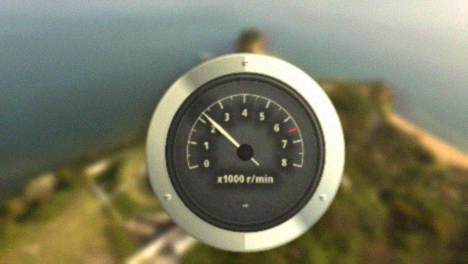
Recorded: 2250; rpm
